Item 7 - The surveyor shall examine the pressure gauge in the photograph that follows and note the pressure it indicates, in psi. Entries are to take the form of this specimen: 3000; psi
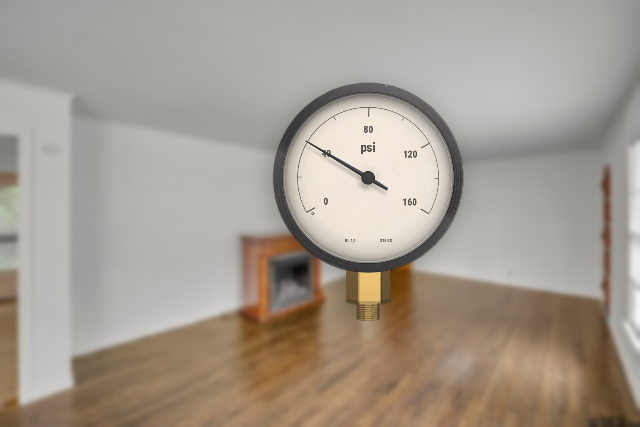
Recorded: 40; psi
